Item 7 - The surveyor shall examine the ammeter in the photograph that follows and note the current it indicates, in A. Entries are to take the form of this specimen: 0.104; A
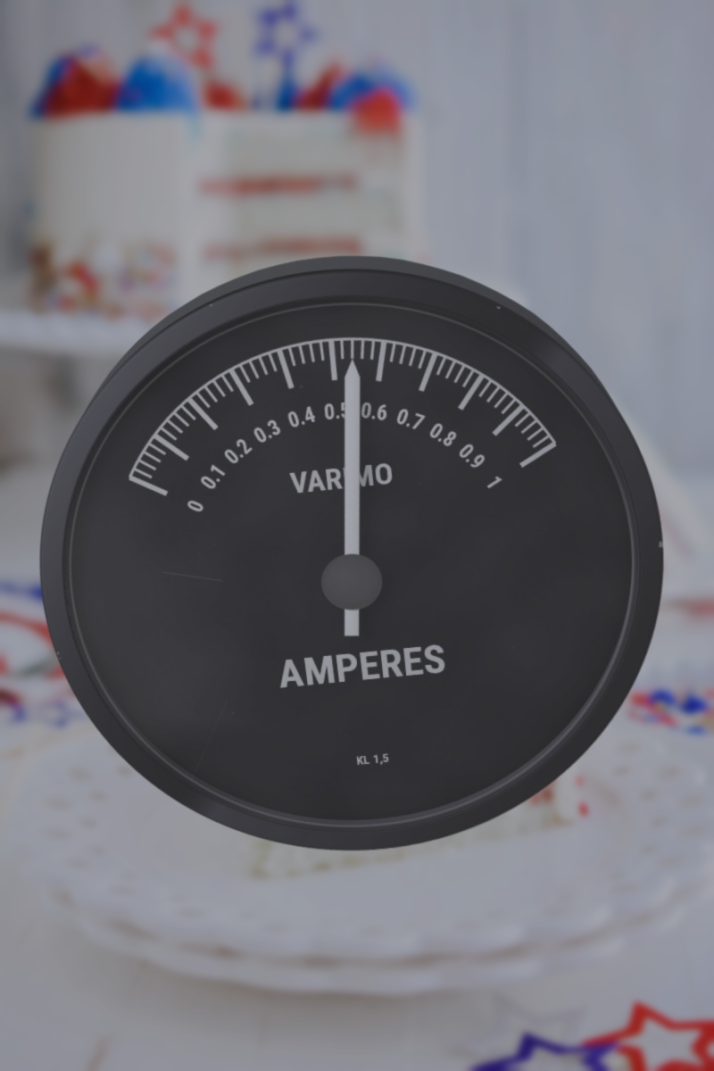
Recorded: 0.54; A
